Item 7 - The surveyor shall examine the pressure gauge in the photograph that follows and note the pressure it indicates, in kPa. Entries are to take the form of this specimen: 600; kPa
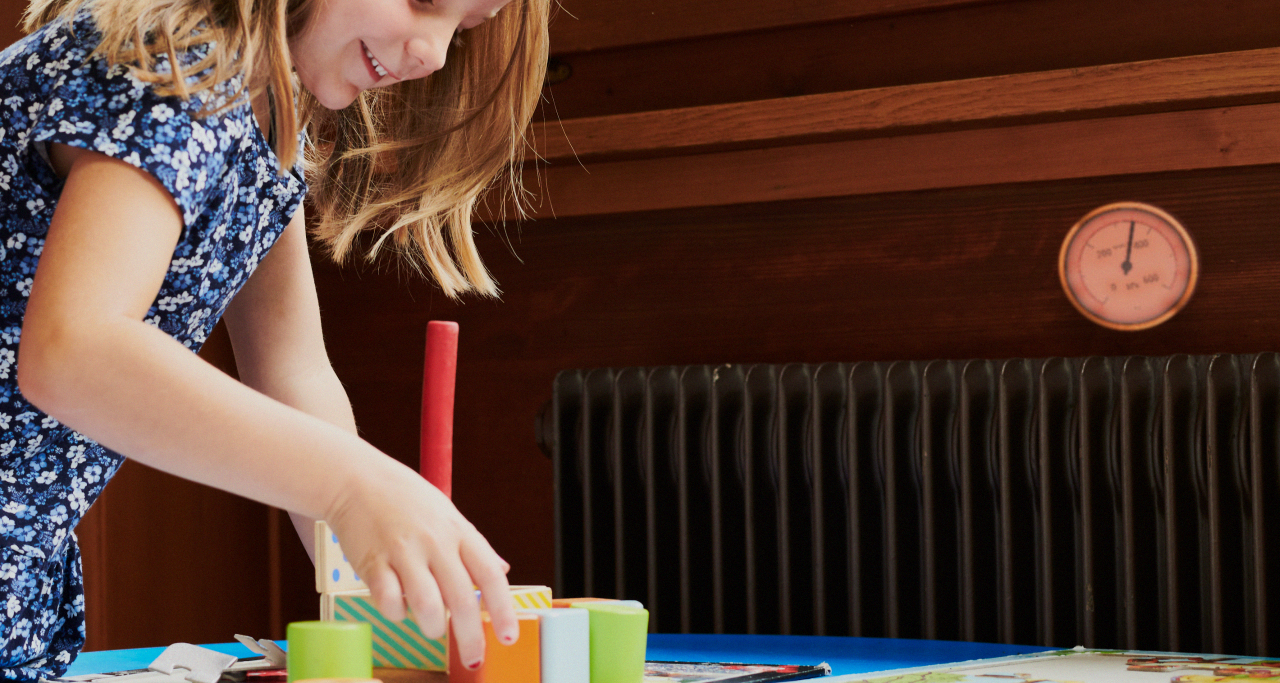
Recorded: 350; kPa
